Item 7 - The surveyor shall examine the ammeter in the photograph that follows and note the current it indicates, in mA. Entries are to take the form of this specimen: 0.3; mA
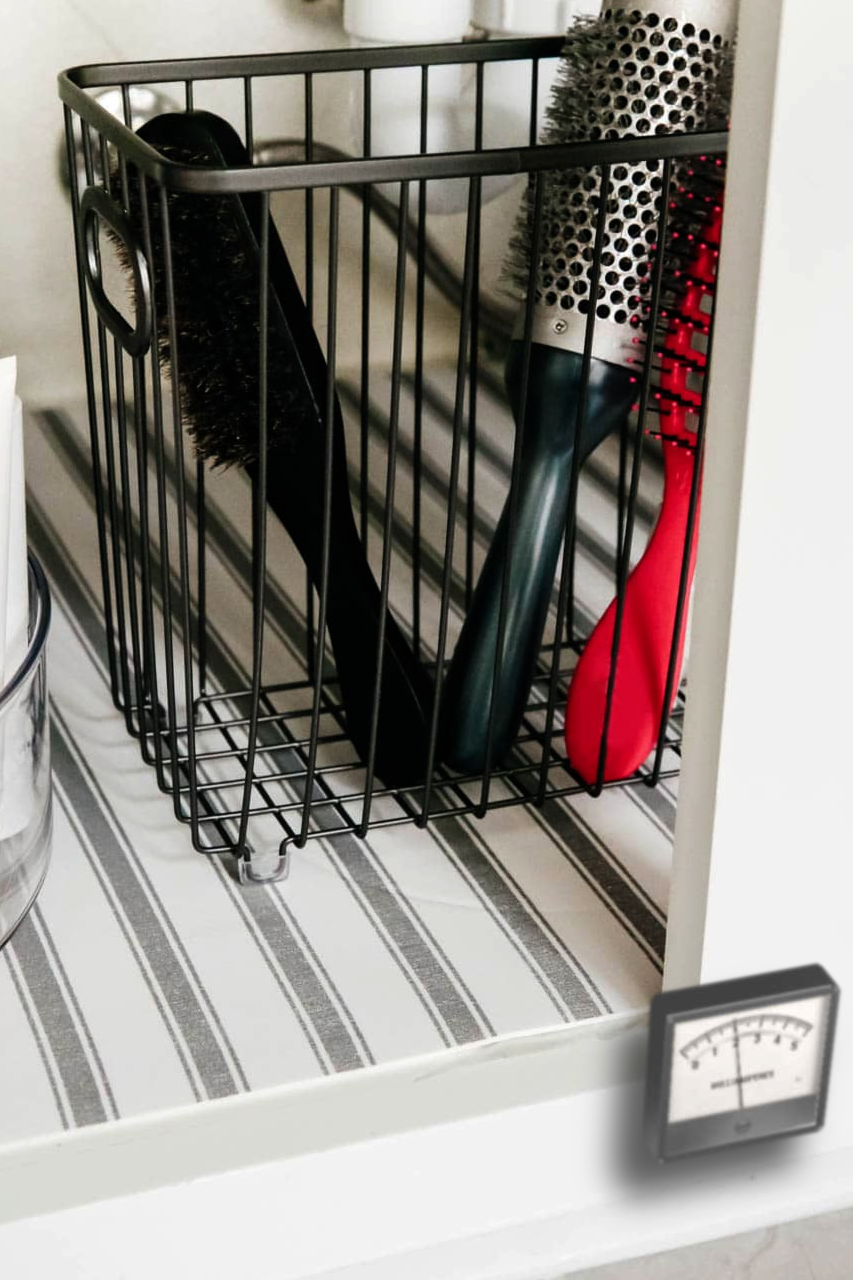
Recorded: 2; mA
